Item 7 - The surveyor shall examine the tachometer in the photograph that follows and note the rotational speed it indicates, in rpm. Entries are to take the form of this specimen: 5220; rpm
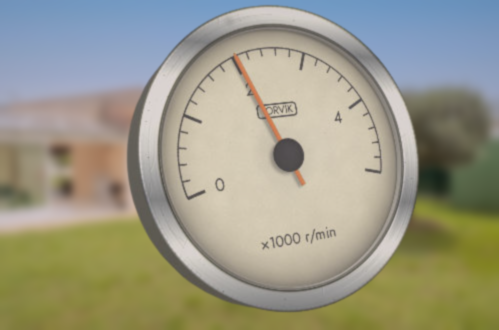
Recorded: 2000; rpm
